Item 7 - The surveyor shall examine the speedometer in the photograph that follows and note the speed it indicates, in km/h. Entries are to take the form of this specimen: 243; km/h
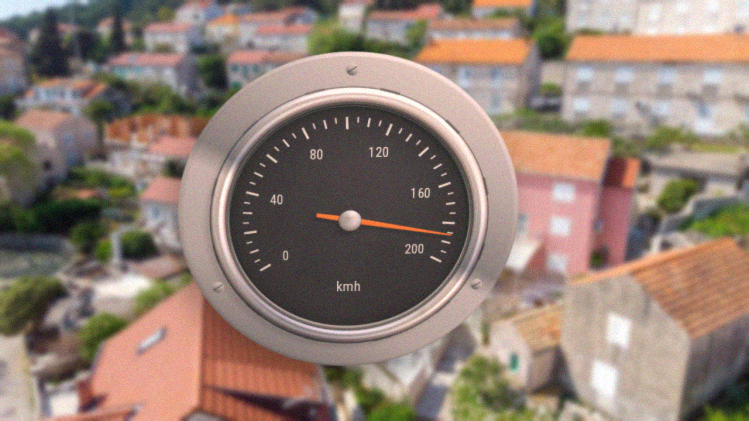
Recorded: 185; km/h
